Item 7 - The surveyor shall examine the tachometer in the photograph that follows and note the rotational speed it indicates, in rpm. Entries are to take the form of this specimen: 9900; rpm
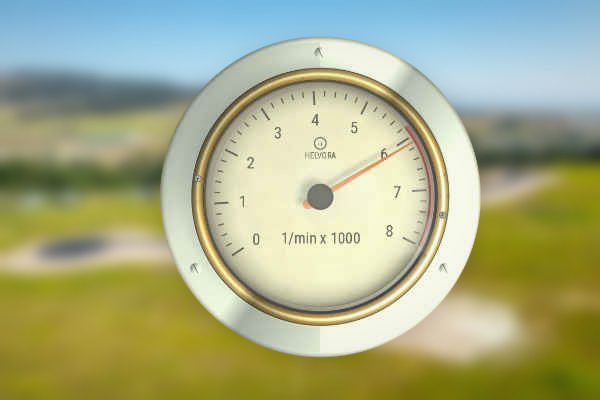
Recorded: 6100; rpm
